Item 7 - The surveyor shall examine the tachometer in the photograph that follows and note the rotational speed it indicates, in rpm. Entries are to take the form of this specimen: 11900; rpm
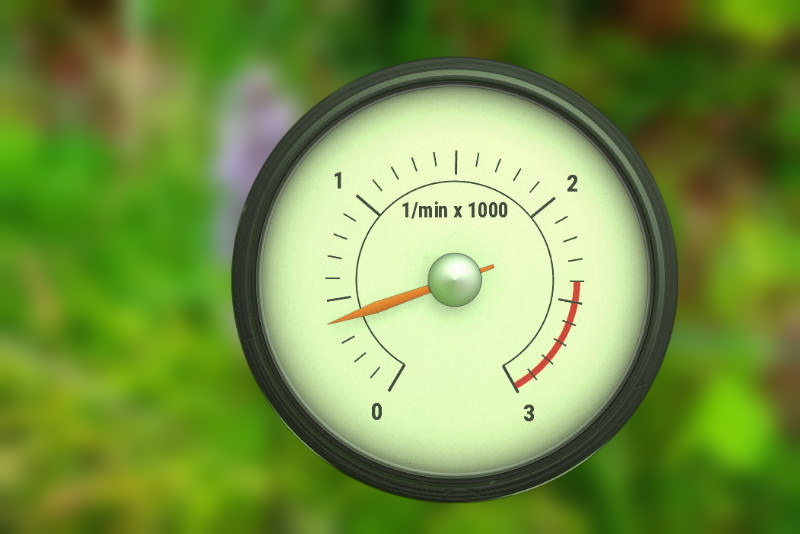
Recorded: 400; rpm
